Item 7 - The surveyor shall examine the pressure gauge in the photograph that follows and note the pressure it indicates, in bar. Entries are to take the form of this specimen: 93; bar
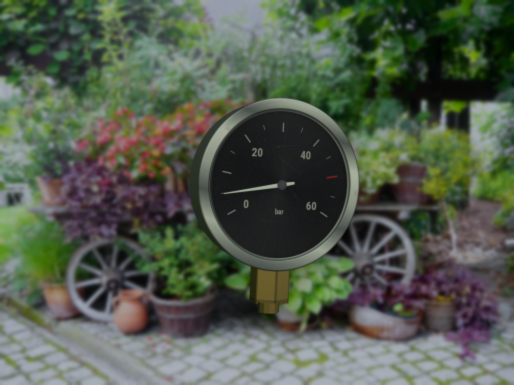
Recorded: 5; bar
